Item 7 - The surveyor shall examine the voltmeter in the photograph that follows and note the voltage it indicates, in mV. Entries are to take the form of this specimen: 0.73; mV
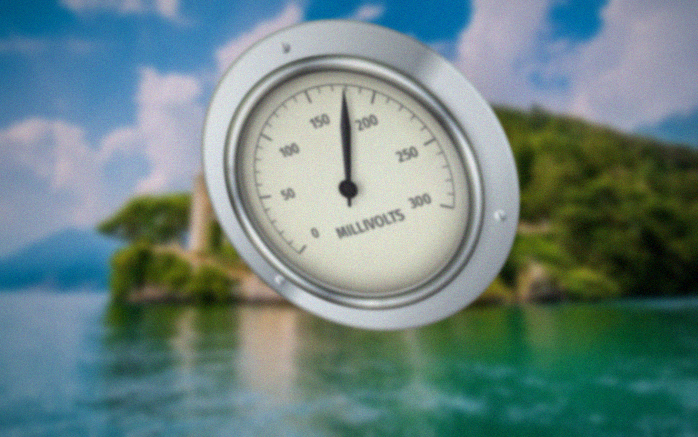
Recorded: 180; mV
